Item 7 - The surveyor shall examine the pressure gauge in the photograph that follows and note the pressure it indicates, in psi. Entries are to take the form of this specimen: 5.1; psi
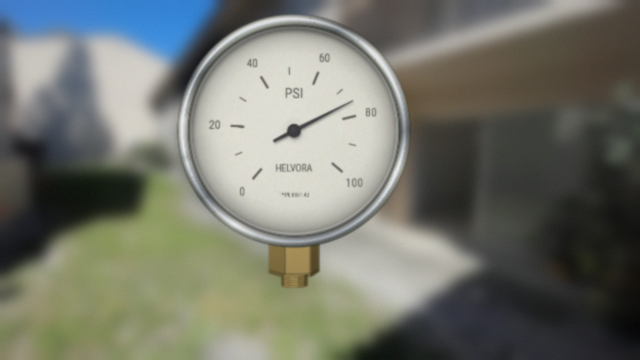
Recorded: 75; psi
